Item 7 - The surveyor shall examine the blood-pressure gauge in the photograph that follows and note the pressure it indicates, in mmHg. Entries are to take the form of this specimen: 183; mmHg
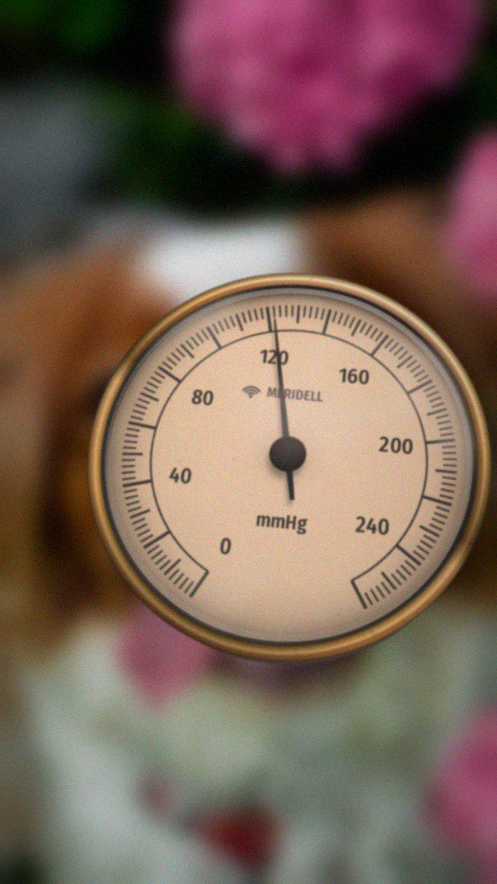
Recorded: 122; mmHg
